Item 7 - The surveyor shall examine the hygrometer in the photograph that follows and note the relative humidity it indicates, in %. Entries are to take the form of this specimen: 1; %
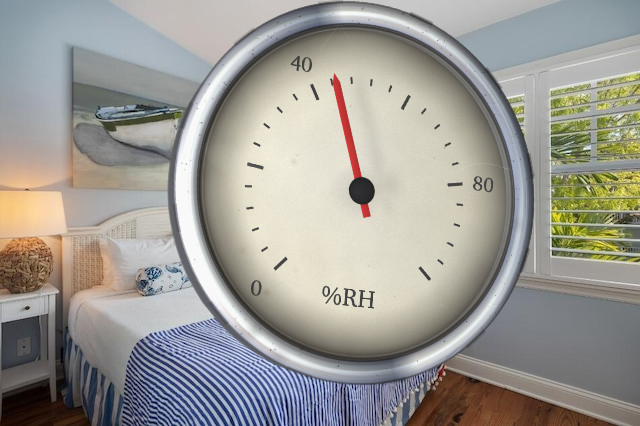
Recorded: 44; %
